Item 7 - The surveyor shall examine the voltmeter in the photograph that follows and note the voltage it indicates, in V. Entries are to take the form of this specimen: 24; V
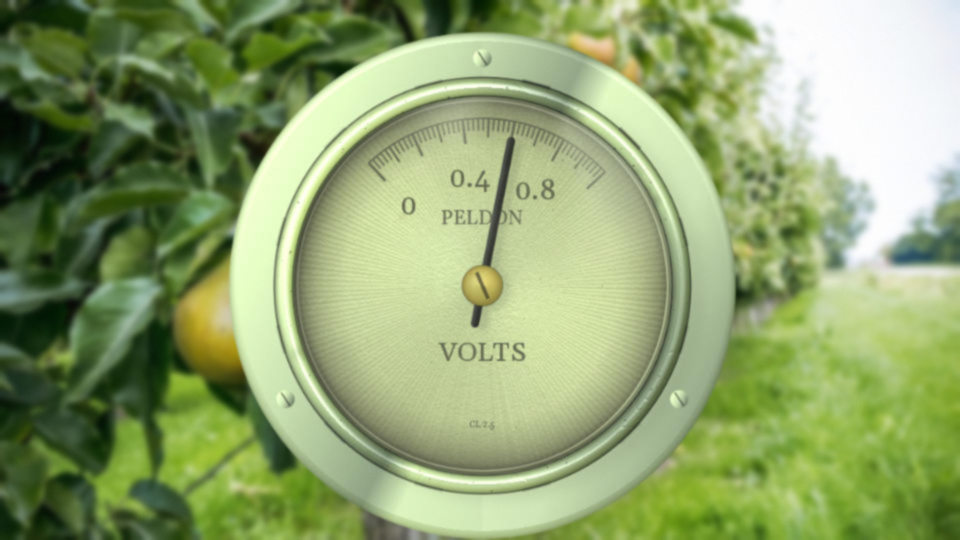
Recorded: 0.6; V
